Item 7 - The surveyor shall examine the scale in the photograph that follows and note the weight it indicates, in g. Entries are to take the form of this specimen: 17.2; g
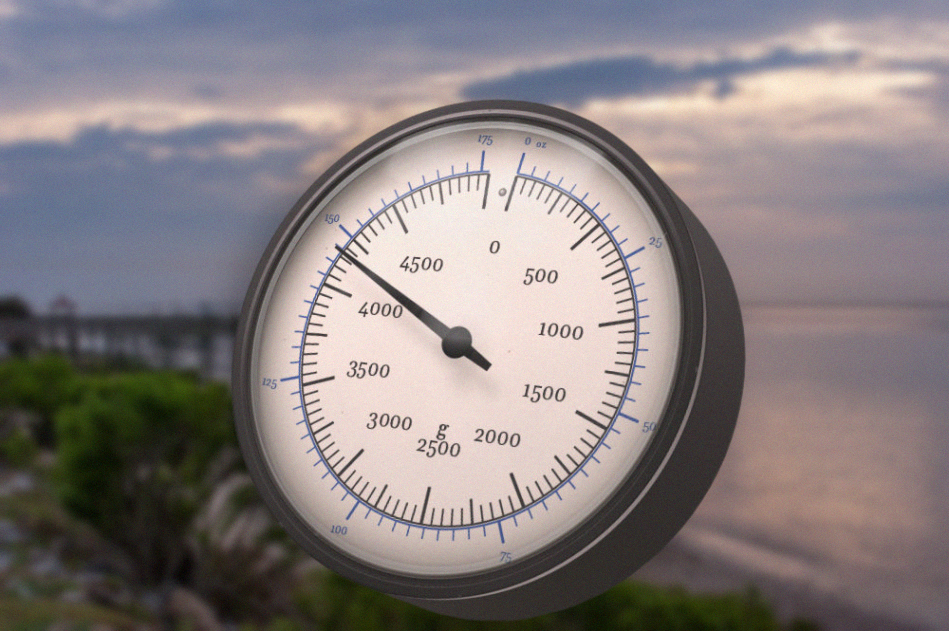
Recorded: 4175; g
